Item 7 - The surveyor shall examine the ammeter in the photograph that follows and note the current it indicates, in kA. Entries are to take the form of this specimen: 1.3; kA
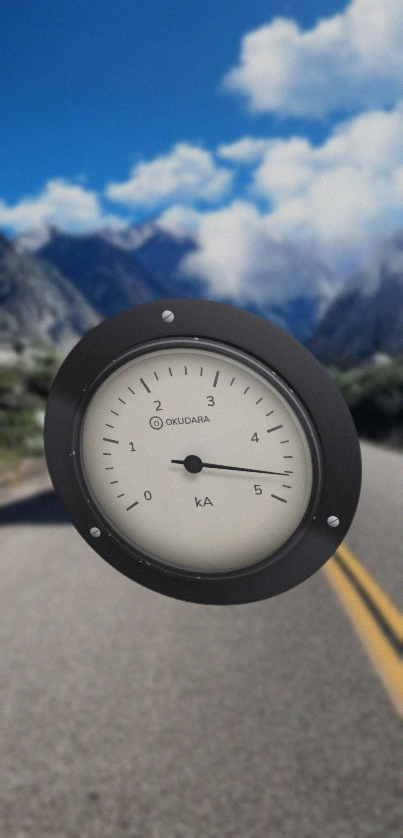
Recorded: 4.6; kA
